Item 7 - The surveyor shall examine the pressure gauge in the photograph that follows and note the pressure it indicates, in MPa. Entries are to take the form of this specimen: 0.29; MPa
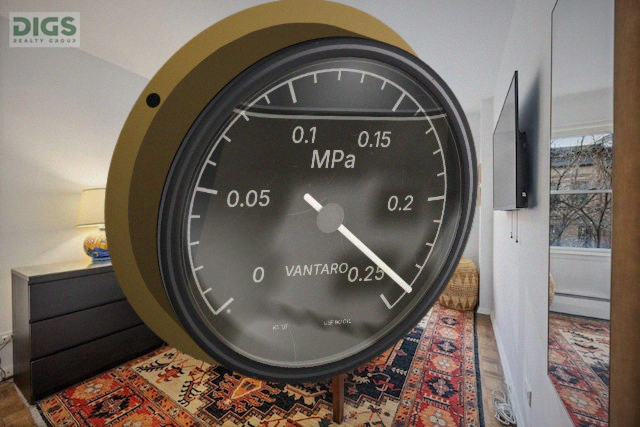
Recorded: 0.24; MPa
